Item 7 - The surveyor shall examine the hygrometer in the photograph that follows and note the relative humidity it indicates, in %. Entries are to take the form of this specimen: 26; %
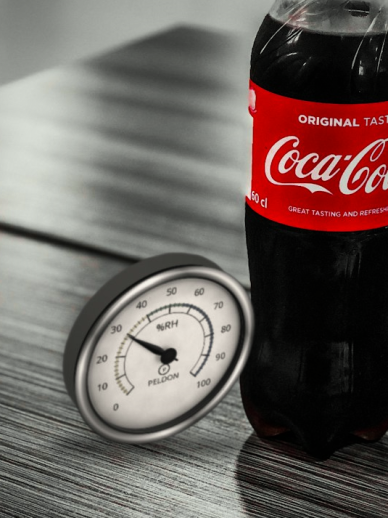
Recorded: 30; %
